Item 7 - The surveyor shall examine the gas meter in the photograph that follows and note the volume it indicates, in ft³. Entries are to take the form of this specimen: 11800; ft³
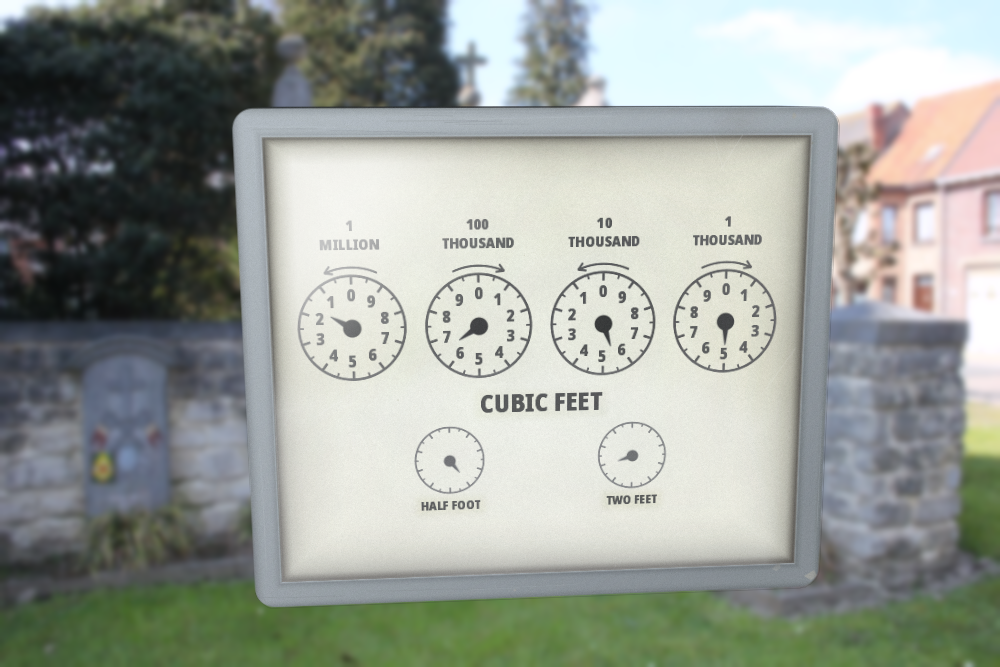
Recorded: 165500; ft³
